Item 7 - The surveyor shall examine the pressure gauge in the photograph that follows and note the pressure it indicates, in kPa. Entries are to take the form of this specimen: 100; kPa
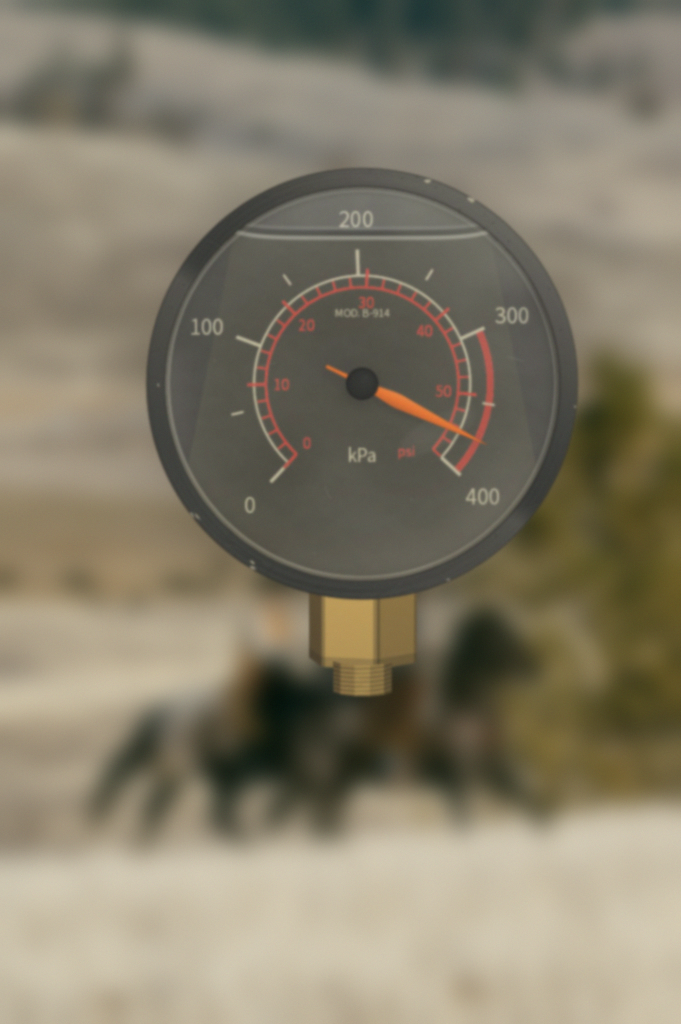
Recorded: 375; kPa
